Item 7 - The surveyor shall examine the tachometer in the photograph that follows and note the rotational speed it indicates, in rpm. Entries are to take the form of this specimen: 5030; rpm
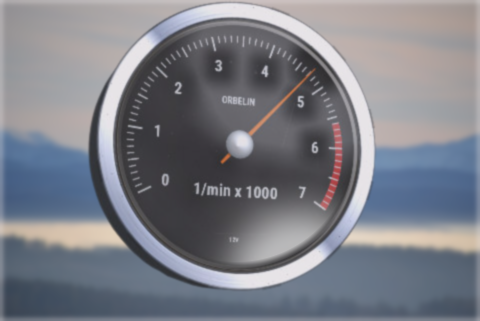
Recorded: 4700; rpm
